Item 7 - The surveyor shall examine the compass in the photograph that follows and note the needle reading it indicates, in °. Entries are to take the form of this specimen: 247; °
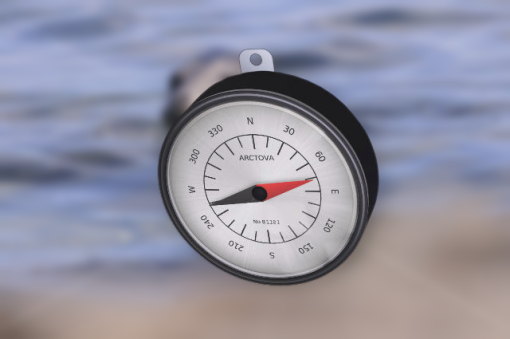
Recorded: 75; °
